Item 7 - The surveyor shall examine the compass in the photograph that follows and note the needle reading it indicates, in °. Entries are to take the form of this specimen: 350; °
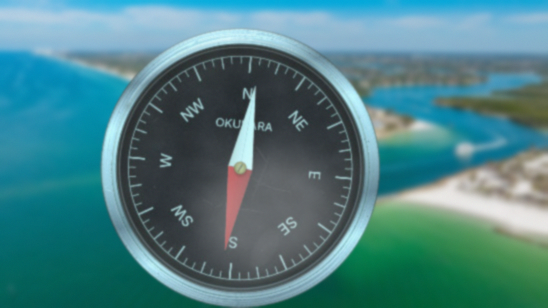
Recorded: 185; °
